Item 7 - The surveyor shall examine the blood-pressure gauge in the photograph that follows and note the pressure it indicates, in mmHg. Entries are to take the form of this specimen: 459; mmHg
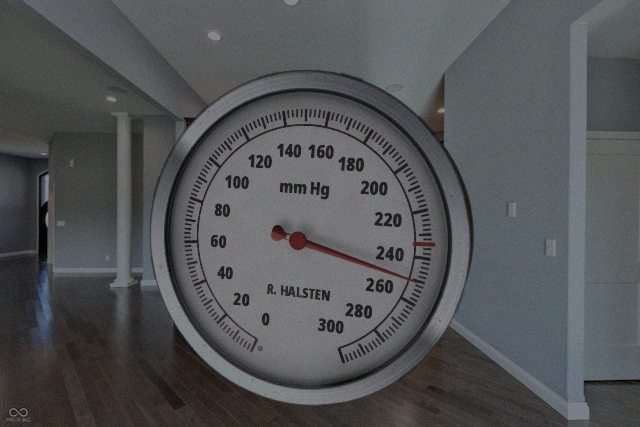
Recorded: 250; mmHg
